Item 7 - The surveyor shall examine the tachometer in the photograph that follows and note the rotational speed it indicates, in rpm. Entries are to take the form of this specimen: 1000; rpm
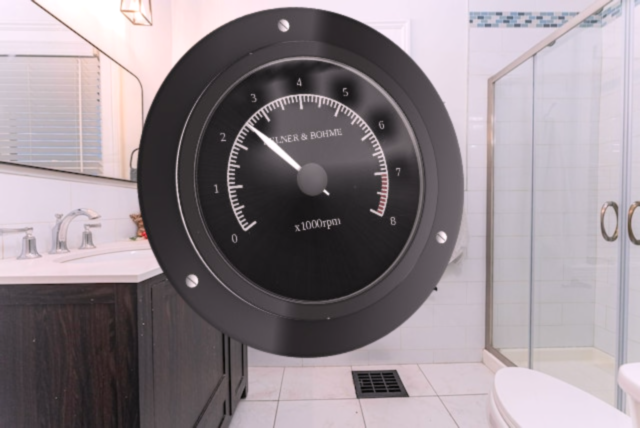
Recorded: 2500; rpm
